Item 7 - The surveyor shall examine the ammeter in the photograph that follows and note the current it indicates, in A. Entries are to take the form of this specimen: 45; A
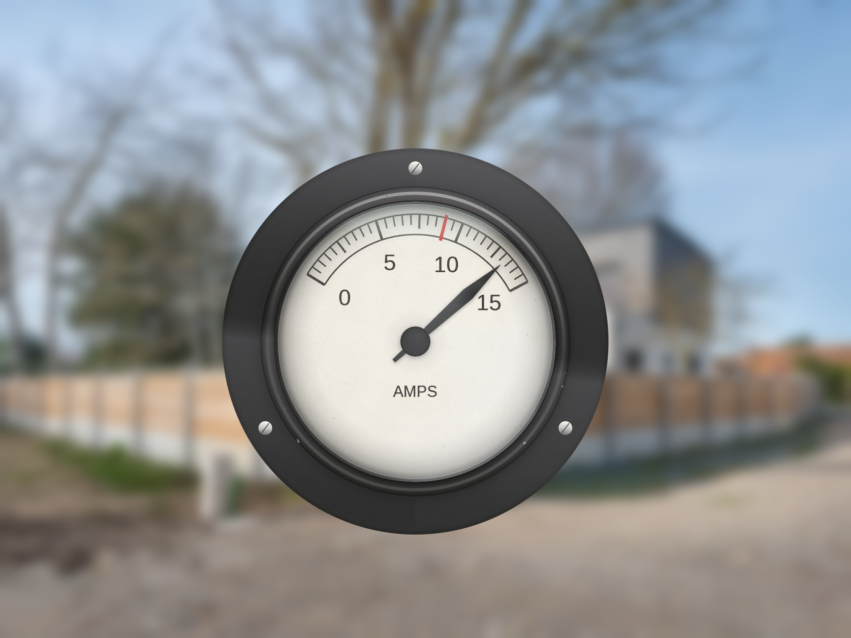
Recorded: 13.25; A
